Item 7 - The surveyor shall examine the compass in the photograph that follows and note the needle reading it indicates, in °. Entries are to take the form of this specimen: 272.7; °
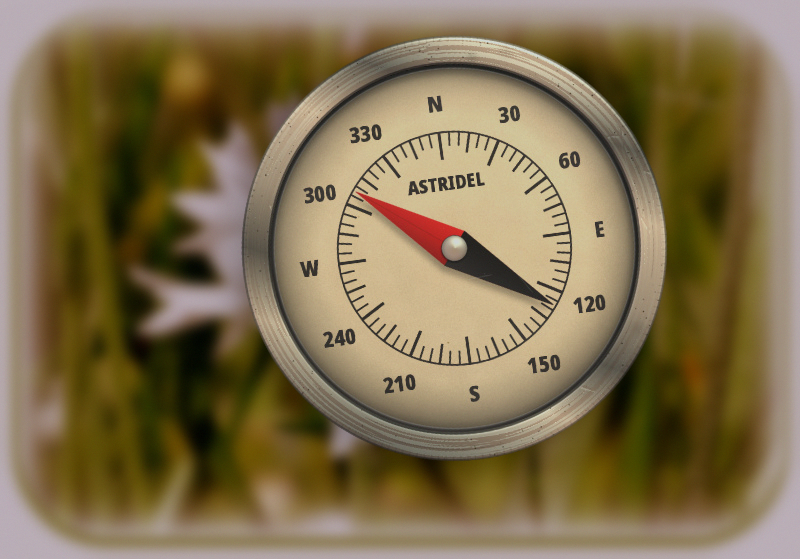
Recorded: 307.5; °
